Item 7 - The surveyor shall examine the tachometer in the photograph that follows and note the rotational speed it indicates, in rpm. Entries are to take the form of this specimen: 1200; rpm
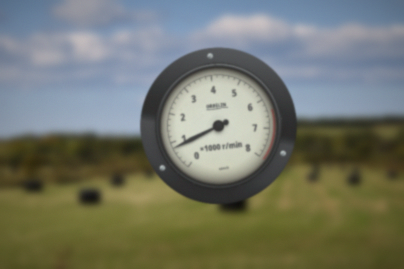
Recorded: 800; rpm
